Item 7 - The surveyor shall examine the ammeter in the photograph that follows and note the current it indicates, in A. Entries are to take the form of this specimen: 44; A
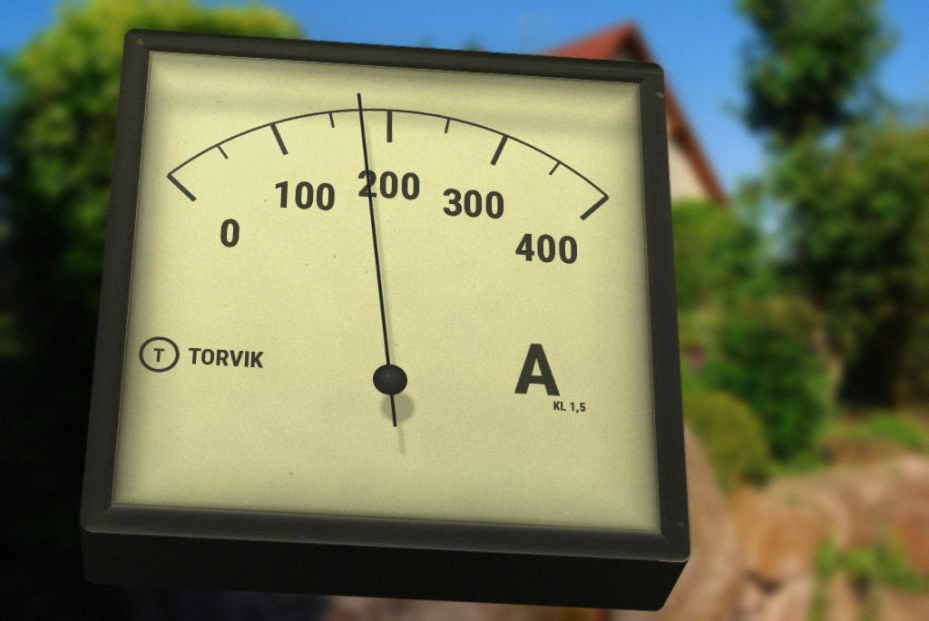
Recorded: 175; A
